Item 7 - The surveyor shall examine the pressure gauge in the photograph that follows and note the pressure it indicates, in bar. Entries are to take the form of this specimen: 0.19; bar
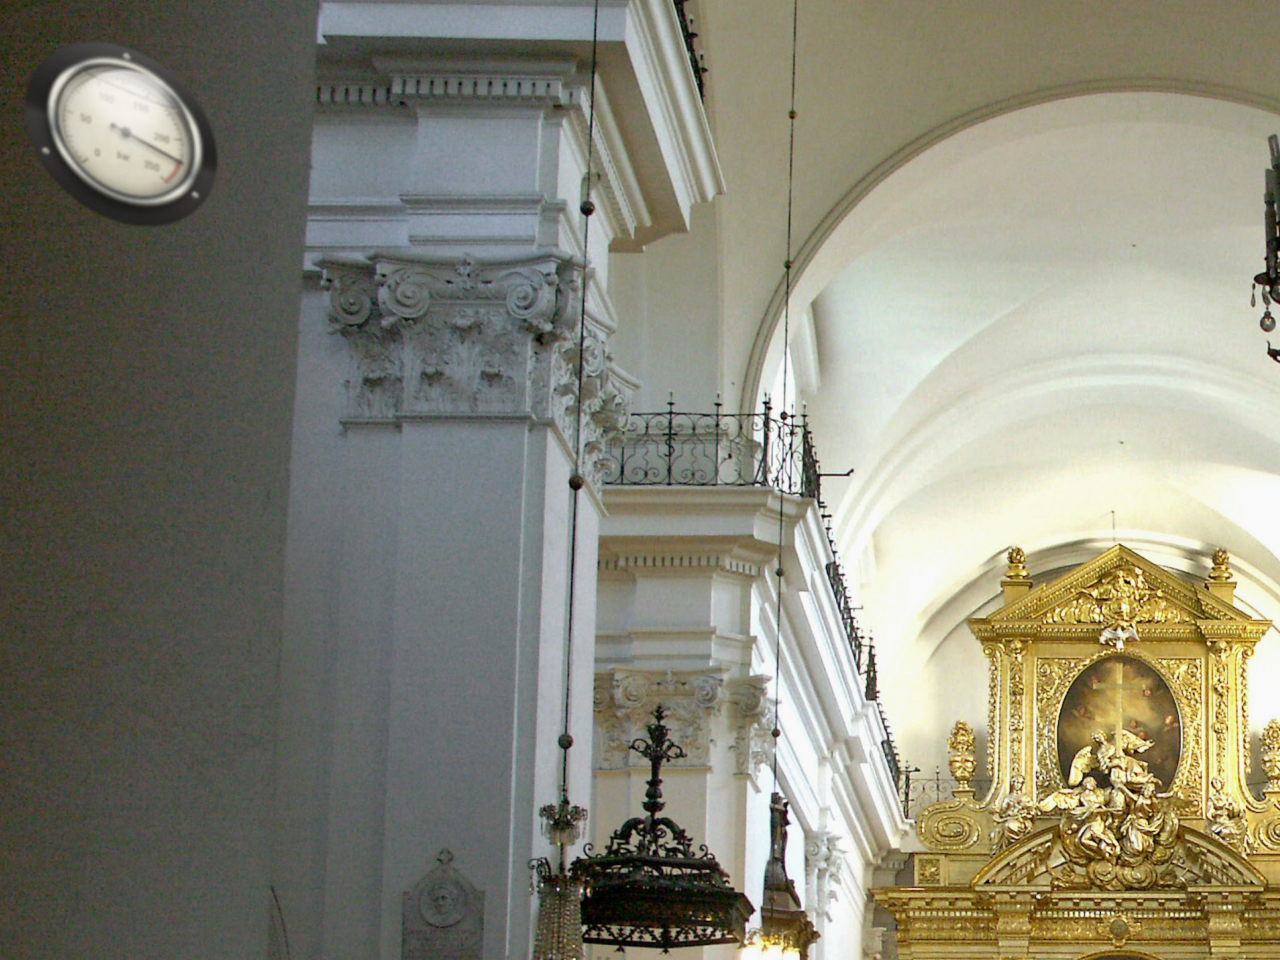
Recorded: 225; bar
